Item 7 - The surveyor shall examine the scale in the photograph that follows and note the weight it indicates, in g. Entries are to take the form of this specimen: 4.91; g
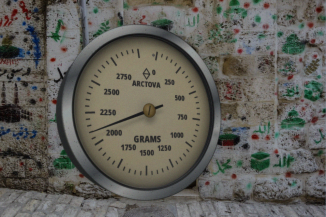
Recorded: 2100; g
